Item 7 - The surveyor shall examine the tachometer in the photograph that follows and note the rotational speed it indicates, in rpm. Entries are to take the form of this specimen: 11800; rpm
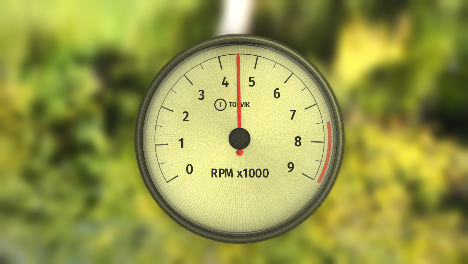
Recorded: 4500; rpm
